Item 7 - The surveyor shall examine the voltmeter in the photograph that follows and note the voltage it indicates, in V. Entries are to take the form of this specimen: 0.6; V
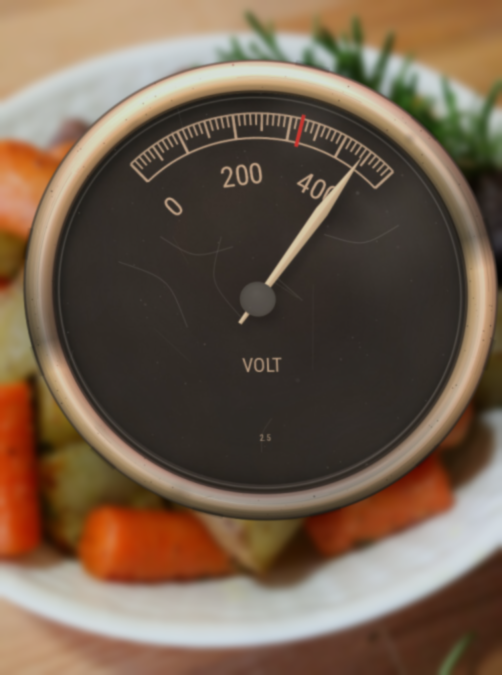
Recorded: 440; V
